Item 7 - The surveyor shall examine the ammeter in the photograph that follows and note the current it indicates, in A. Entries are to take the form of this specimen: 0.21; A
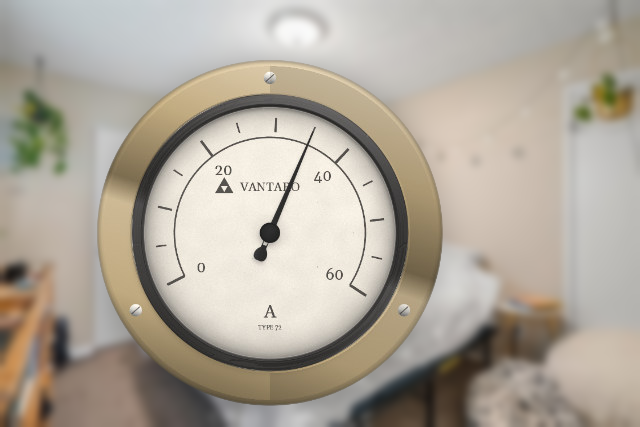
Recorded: 35; A
